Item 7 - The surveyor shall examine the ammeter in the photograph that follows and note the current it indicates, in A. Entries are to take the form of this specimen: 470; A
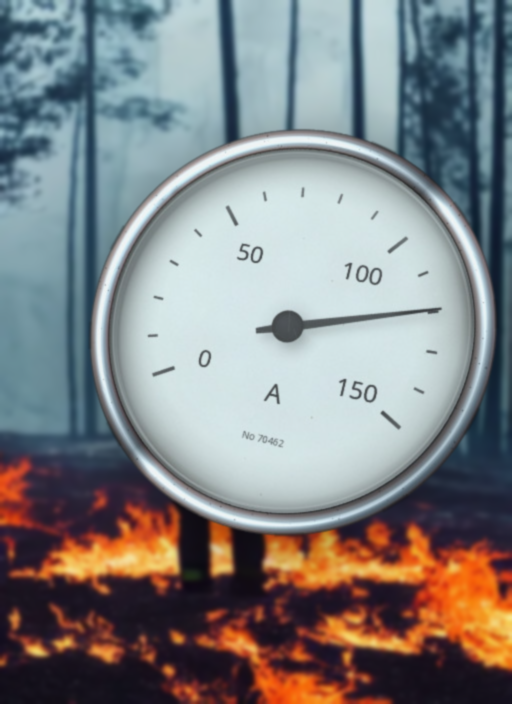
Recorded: 120; A
